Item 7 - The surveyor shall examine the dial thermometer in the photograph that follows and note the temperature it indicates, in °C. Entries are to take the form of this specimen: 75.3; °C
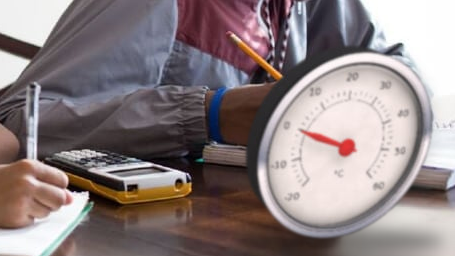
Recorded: 0; °C
